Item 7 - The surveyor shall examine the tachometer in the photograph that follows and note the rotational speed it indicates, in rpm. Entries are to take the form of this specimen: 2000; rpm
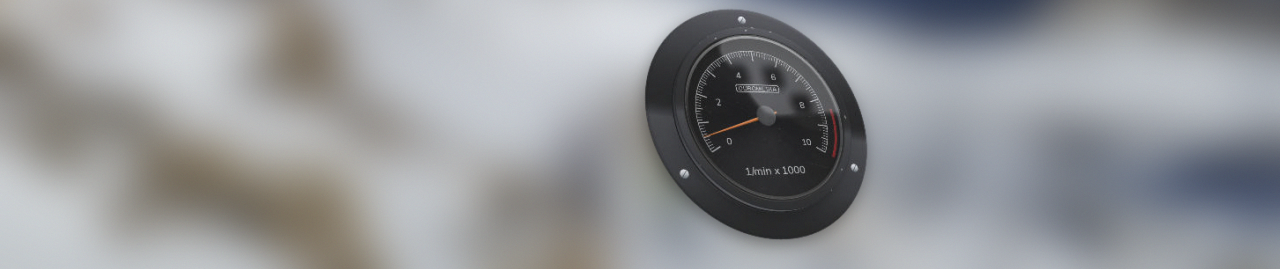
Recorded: 500; rpm
